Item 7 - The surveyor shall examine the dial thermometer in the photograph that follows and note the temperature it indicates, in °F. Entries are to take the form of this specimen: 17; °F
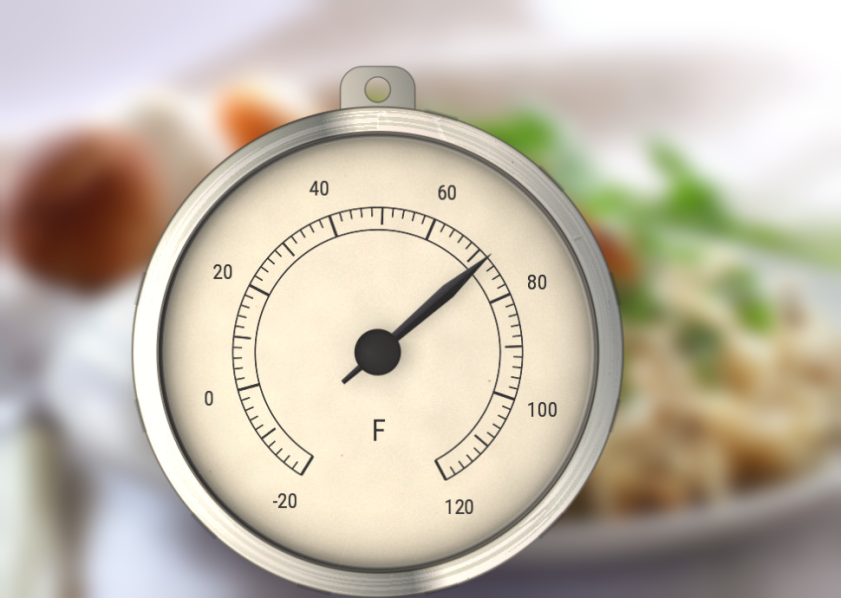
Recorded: 72; °F
